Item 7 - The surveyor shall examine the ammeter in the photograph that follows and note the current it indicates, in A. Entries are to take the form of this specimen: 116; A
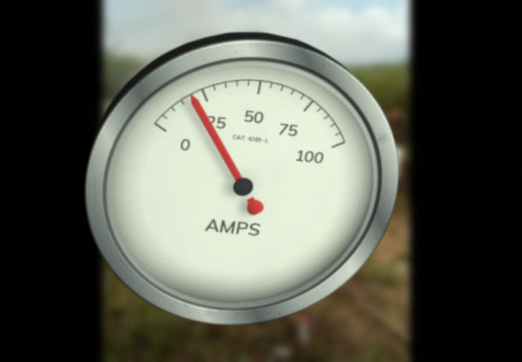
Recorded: 20; A
